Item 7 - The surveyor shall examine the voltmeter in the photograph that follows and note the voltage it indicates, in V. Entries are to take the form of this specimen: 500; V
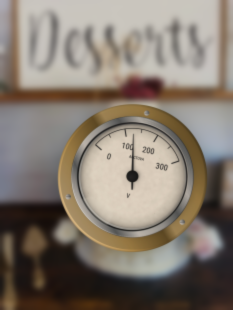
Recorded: 125; V
